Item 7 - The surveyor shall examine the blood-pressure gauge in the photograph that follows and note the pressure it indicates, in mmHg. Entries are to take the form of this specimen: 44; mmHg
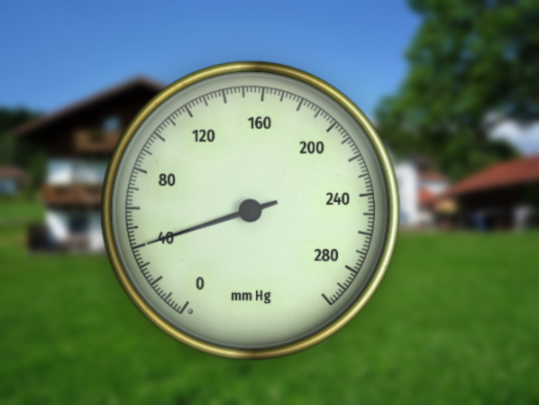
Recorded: 40; mmHg
